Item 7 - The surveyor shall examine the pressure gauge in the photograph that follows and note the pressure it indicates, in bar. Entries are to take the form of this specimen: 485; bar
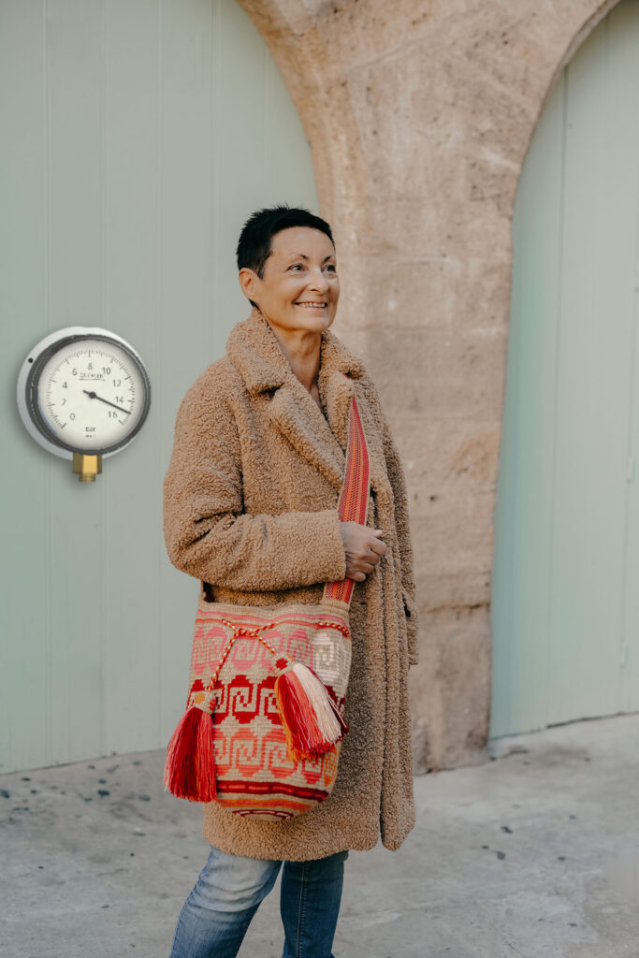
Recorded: 15; bar
